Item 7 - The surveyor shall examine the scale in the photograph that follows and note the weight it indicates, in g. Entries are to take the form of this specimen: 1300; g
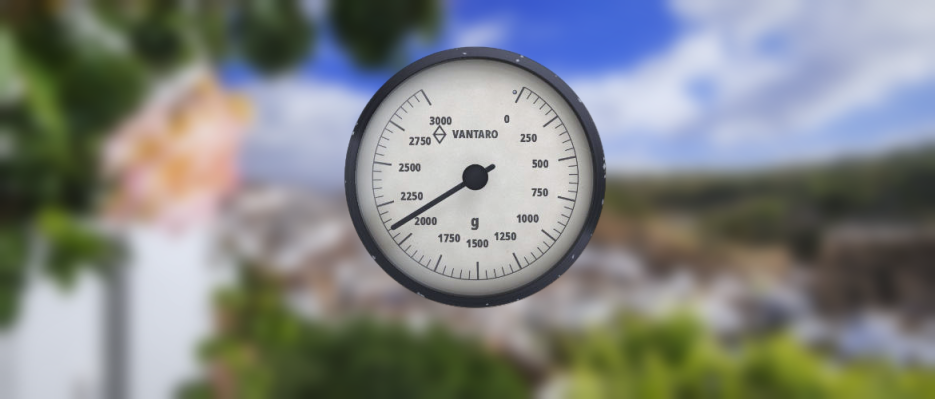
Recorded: 2100; g
